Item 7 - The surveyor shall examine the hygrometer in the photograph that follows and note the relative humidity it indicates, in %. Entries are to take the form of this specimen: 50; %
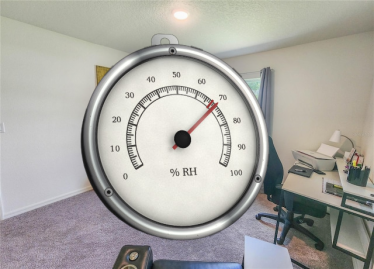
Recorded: 70; %
